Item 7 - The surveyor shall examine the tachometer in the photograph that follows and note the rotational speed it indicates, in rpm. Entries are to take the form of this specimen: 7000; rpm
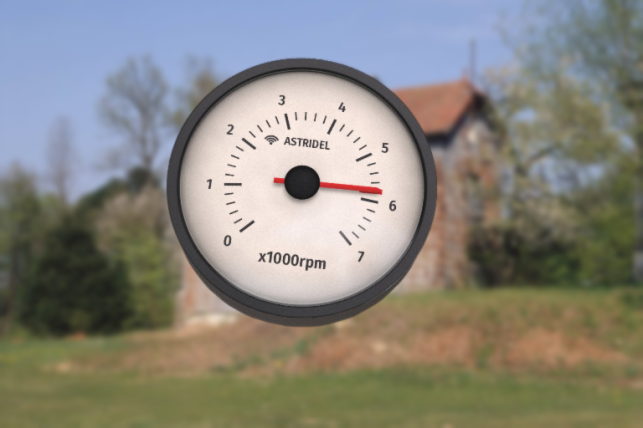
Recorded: 5800; rpm
